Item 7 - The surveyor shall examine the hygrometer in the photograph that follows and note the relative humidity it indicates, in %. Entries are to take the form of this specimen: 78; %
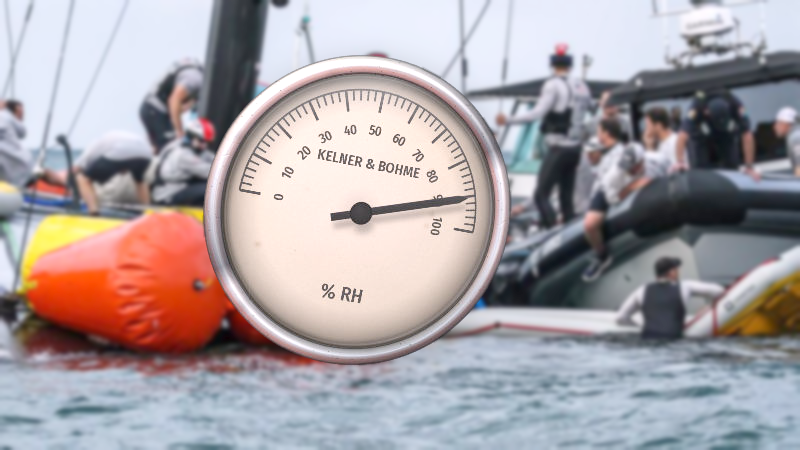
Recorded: 90; %
